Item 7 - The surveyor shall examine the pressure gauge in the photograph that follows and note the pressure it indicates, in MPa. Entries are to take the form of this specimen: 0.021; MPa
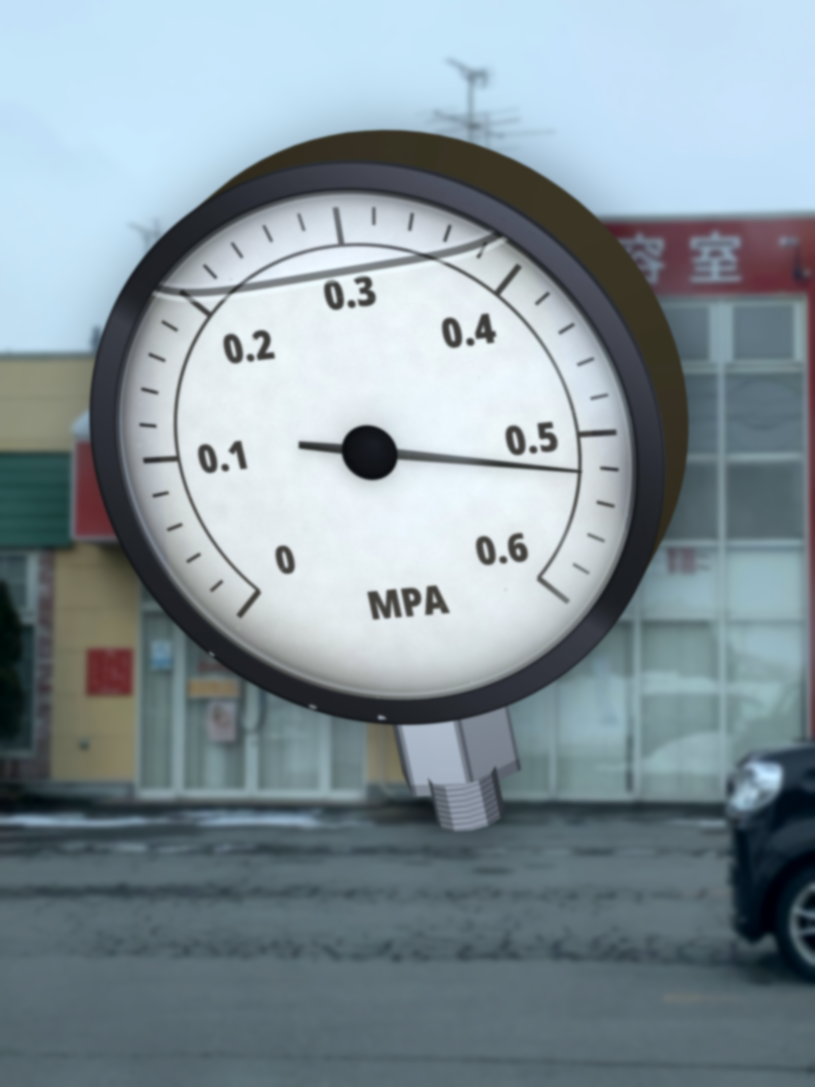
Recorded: 0.52; MPa
